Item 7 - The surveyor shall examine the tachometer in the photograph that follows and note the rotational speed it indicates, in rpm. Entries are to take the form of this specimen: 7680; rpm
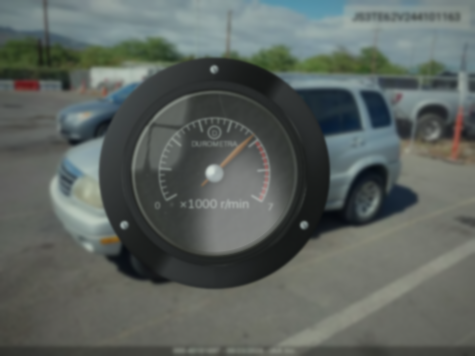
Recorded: 4800; rpm
